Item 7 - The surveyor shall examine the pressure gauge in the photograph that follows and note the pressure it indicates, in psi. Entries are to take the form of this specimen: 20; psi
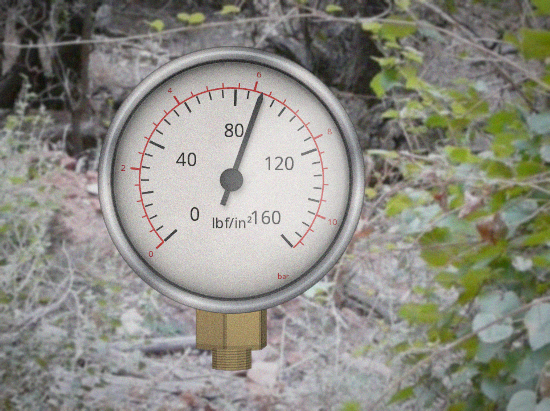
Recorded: 90; psi
